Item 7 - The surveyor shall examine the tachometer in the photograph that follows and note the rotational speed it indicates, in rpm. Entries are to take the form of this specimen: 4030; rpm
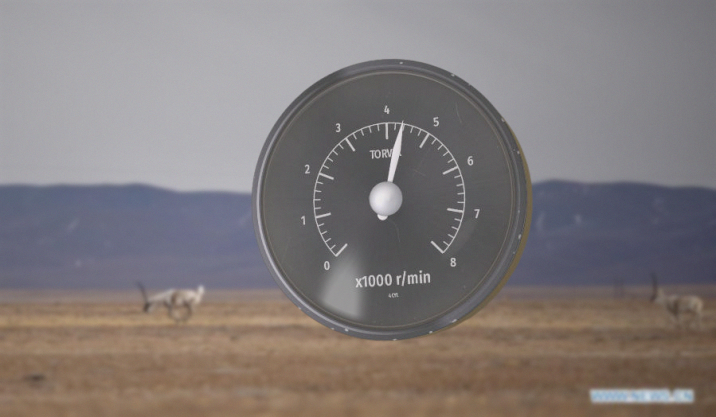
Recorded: 4400; rpm
